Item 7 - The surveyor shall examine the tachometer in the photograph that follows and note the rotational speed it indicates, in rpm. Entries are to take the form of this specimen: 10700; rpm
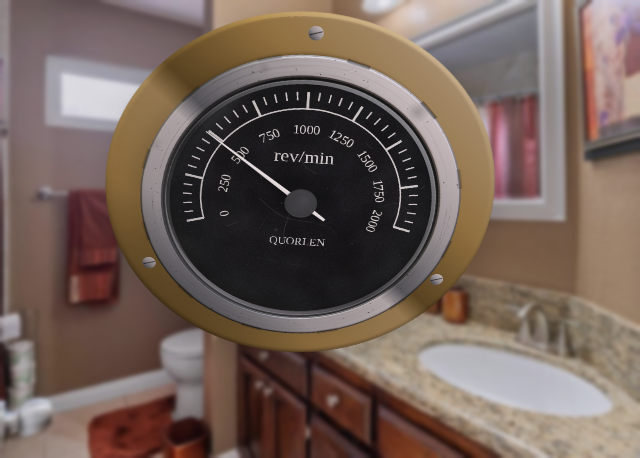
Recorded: 500; rpm
